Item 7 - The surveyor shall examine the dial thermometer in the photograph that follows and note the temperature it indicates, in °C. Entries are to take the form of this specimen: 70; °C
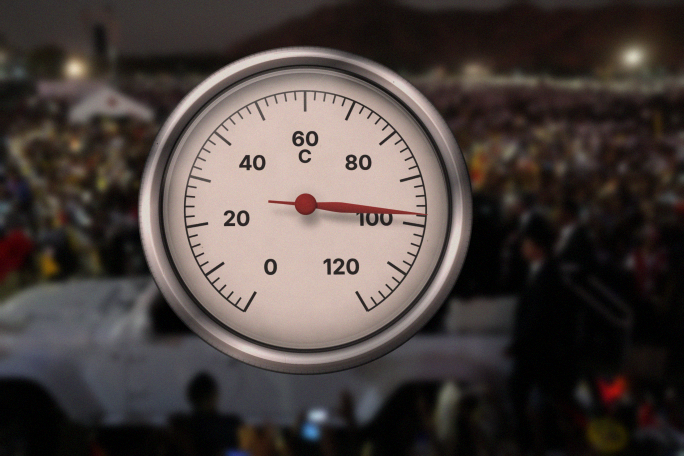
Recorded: 98; °C
